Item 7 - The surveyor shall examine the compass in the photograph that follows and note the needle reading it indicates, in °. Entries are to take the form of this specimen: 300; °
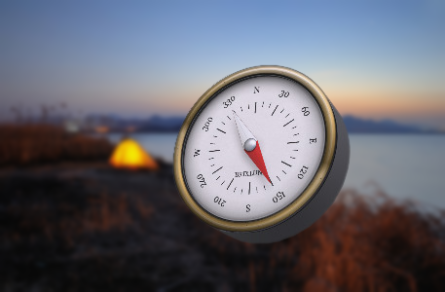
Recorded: 150; °
